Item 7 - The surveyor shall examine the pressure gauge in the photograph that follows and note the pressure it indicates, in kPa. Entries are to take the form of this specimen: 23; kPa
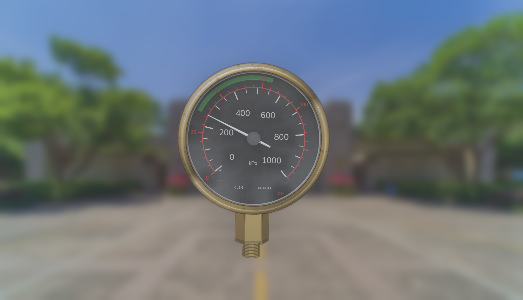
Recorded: 250; kPa
